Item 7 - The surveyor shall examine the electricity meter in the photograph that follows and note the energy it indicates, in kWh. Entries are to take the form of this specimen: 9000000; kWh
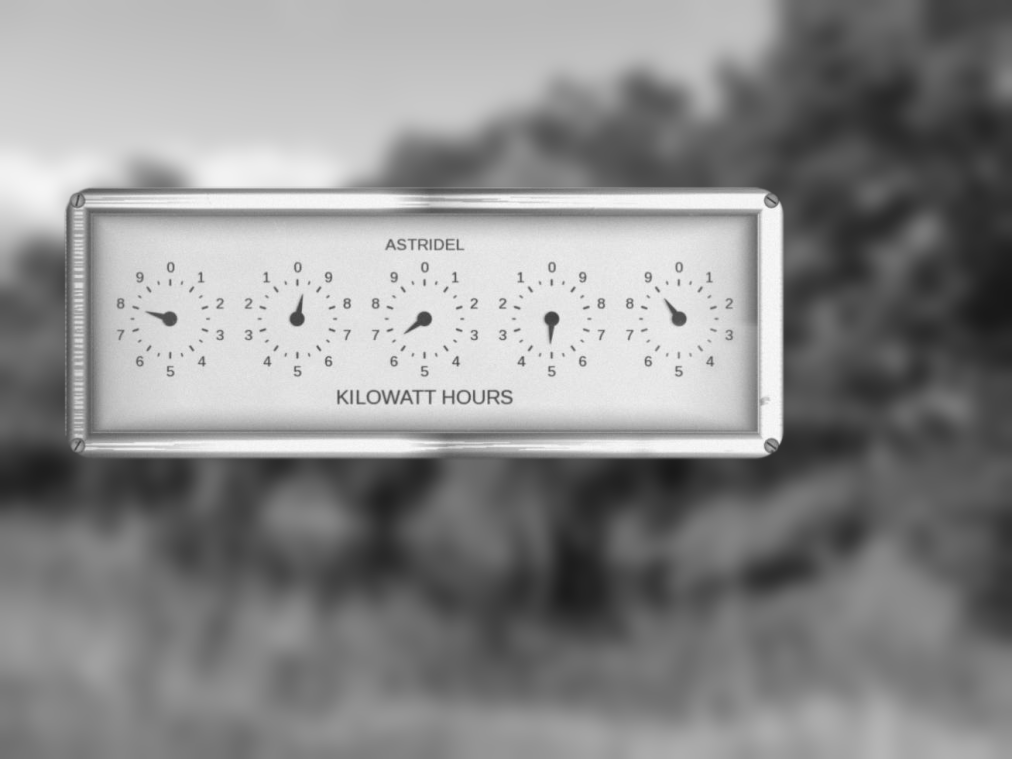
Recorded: 79649; kWh
